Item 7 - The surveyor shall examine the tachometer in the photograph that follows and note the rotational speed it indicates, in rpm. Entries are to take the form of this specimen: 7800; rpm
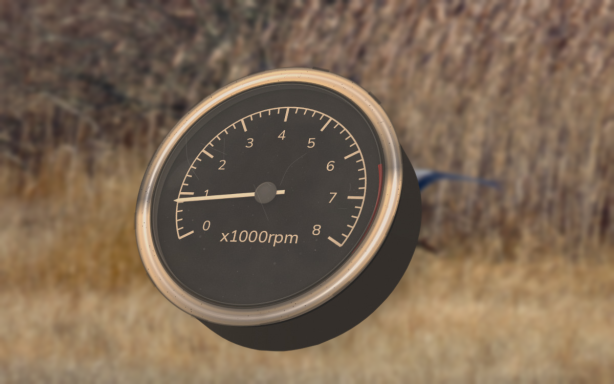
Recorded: 800; rpm
